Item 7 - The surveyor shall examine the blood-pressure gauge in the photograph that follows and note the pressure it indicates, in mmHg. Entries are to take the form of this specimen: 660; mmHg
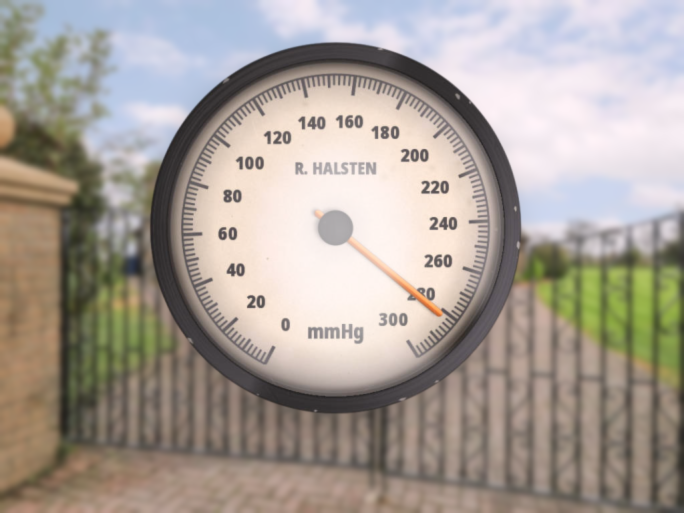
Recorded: 282; mmHg
